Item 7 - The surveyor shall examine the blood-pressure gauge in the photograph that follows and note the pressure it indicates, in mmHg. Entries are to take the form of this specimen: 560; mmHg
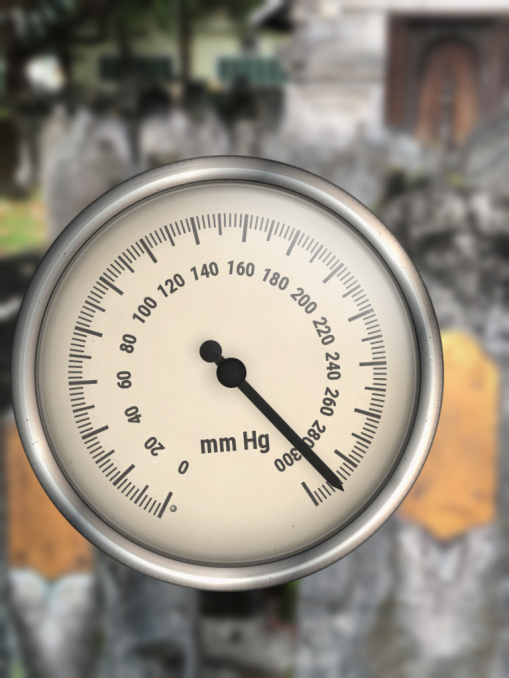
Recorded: 290; mmHg
